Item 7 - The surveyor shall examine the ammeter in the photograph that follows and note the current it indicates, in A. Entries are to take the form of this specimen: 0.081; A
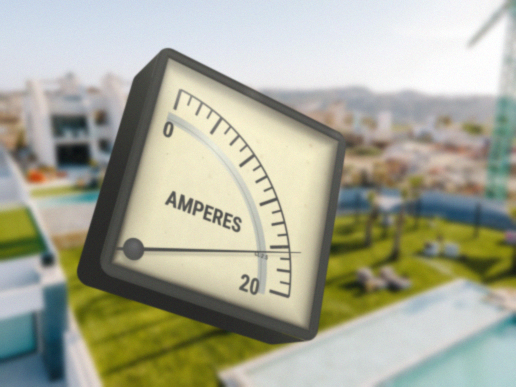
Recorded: 16.5; A
